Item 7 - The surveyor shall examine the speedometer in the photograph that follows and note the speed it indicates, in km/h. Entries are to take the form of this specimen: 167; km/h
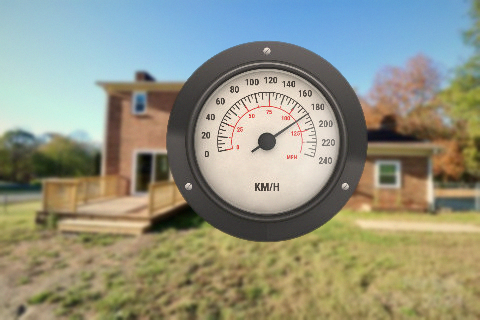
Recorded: 180; km/h
